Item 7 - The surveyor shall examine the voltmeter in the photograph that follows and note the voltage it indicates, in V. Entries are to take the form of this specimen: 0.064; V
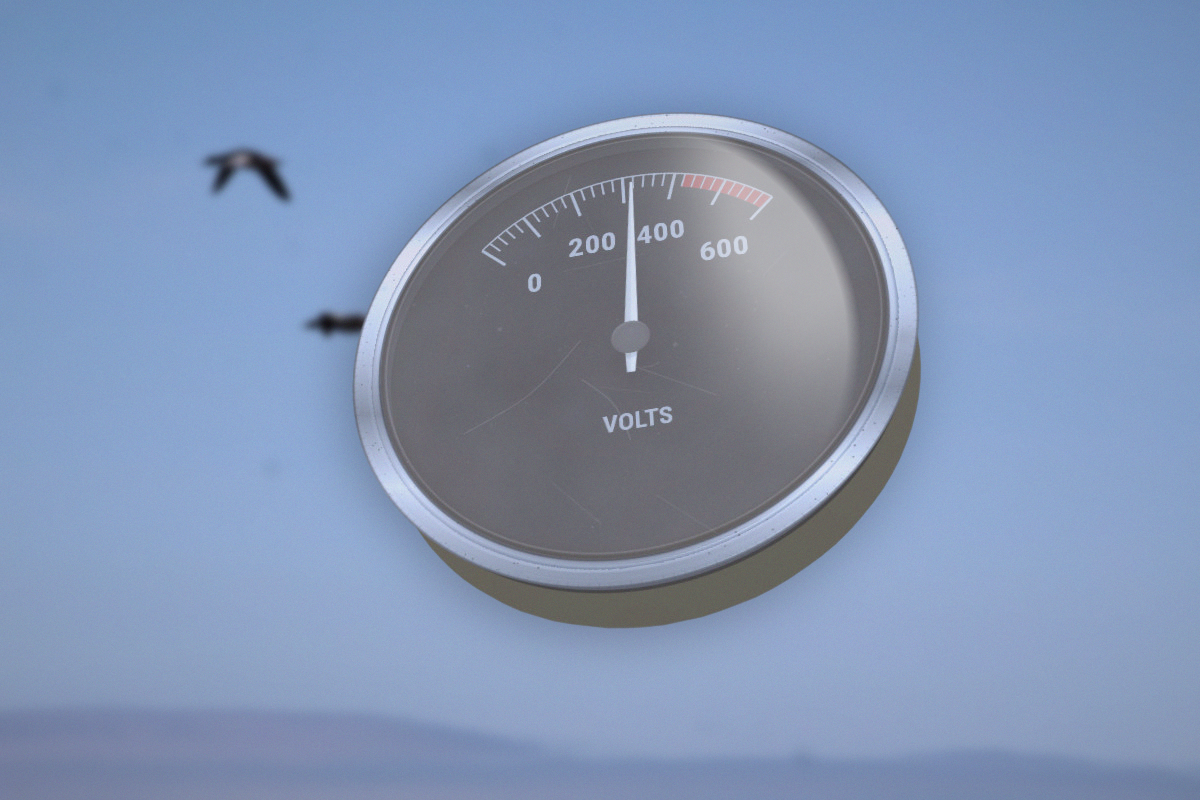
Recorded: 320; V
